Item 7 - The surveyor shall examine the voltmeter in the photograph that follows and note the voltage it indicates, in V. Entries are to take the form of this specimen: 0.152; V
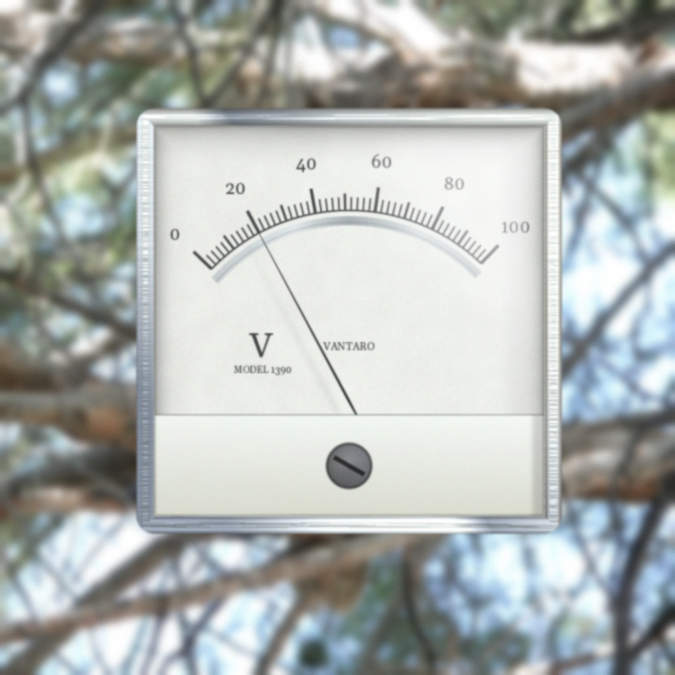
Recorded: 20; V
